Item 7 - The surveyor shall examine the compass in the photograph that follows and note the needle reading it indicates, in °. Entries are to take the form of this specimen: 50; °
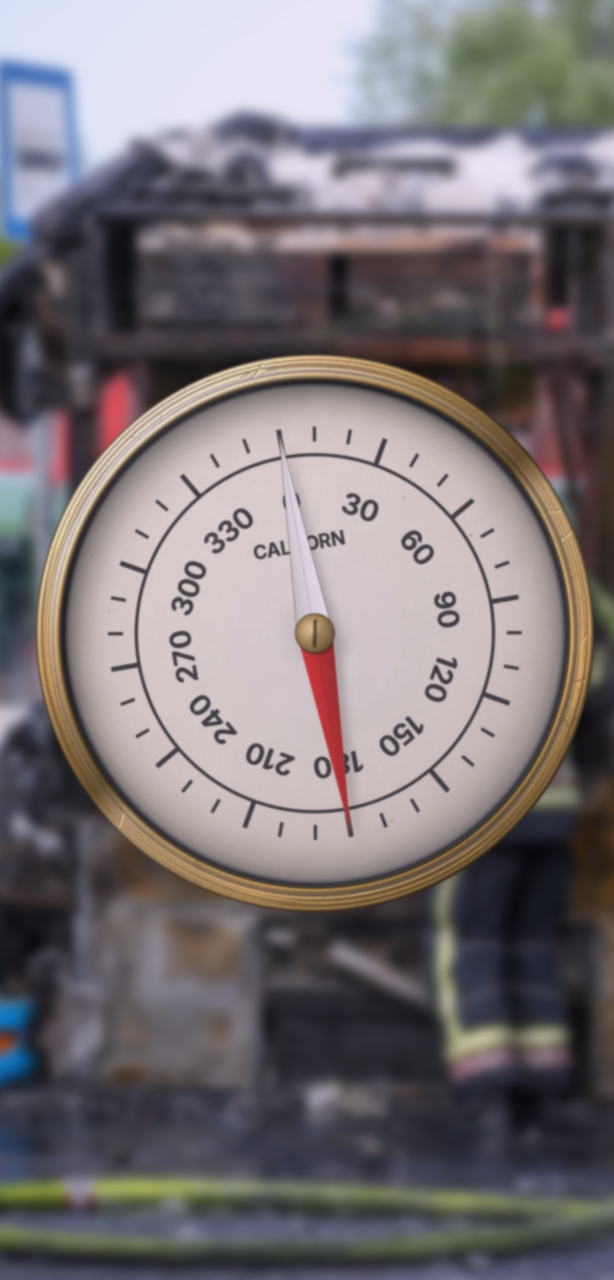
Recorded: 180; °
